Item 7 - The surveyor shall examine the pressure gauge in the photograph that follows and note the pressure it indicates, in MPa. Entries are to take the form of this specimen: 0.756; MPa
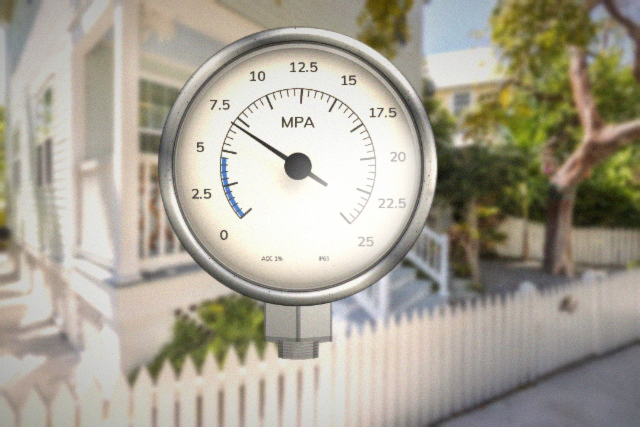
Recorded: 7; MPa
